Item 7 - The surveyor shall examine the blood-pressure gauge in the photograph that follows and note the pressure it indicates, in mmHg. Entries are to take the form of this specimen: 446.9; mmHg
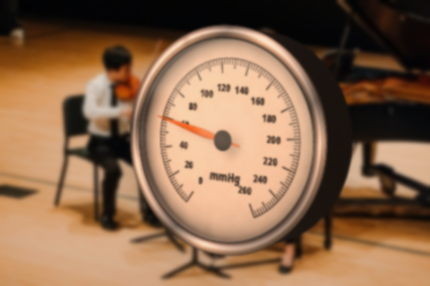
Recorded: 60; mmHg
